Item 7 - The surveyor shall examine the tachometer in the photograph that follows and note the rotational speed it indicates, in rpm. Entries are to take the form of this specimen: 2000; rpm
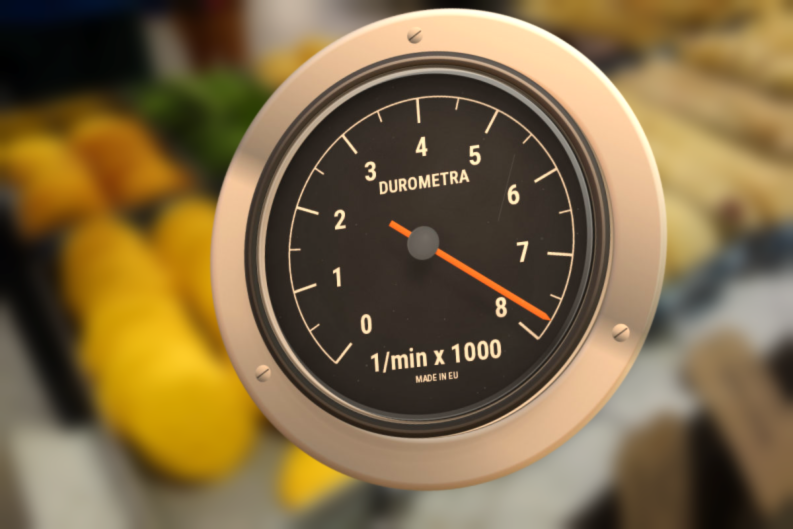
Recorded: 7750; rpm
